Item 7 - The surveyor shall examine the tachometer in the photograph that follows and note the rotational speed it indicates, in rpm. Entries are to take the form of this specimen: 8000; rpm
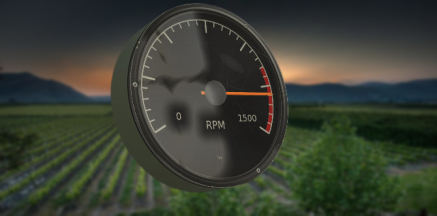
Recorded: 1300; rpm
